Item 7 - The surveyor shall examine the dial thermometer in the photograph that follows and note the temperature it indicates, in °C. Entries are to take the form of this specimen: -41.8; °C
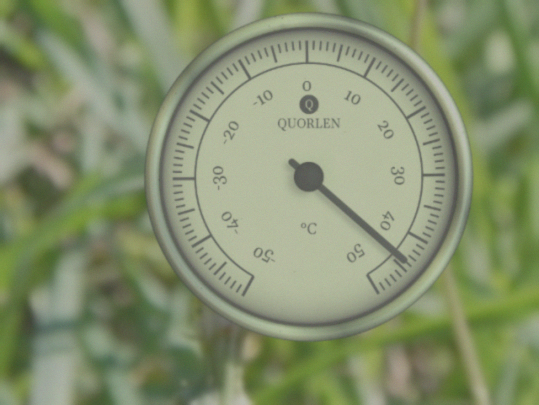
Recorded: 44; °C
